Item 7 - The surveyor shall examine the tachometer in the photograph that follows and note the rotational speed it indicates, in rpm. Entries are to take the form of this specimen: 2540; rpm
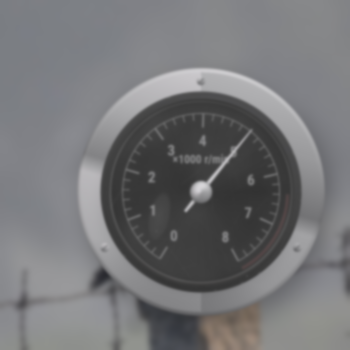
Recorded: 5000; rpm
